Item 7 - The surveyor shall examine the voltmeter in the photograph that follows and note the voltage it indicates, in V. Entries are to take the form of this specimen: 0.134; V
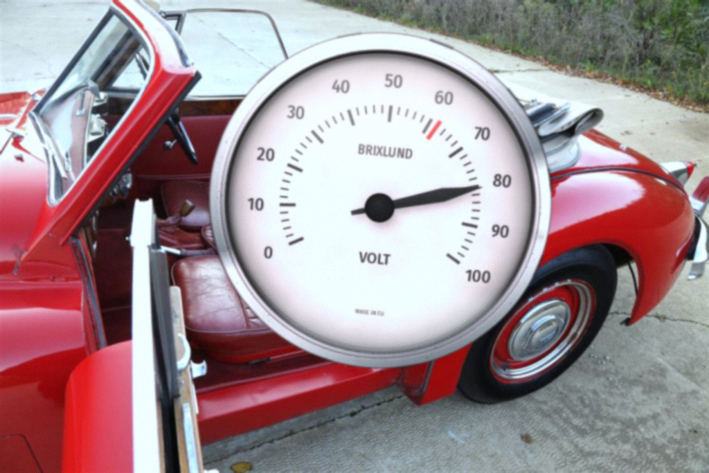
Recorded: 80; V
